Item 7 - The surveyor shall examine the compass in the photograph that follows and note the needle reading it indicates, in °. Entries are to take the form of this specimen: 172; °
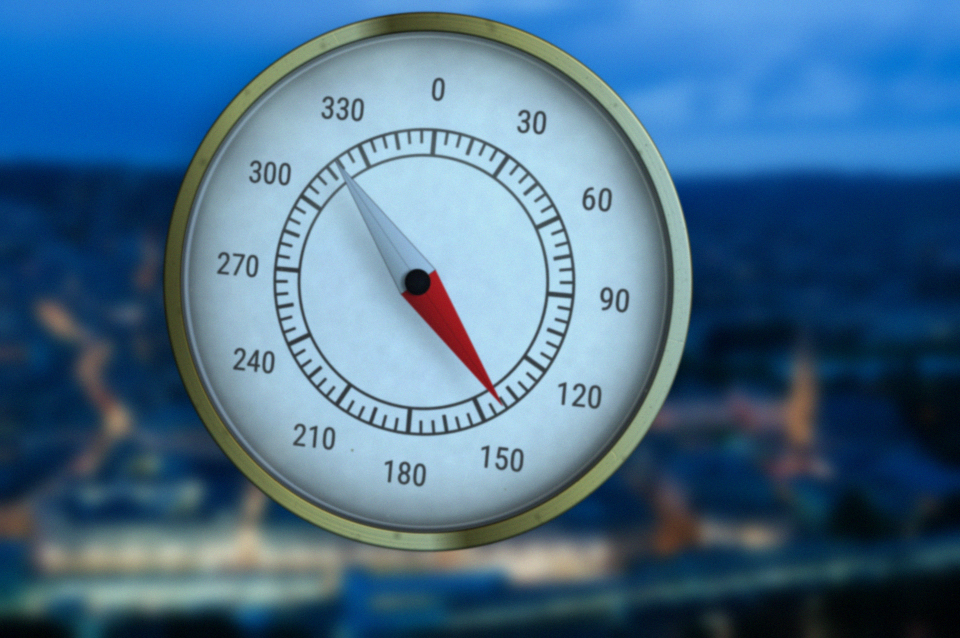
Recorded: 140; °
